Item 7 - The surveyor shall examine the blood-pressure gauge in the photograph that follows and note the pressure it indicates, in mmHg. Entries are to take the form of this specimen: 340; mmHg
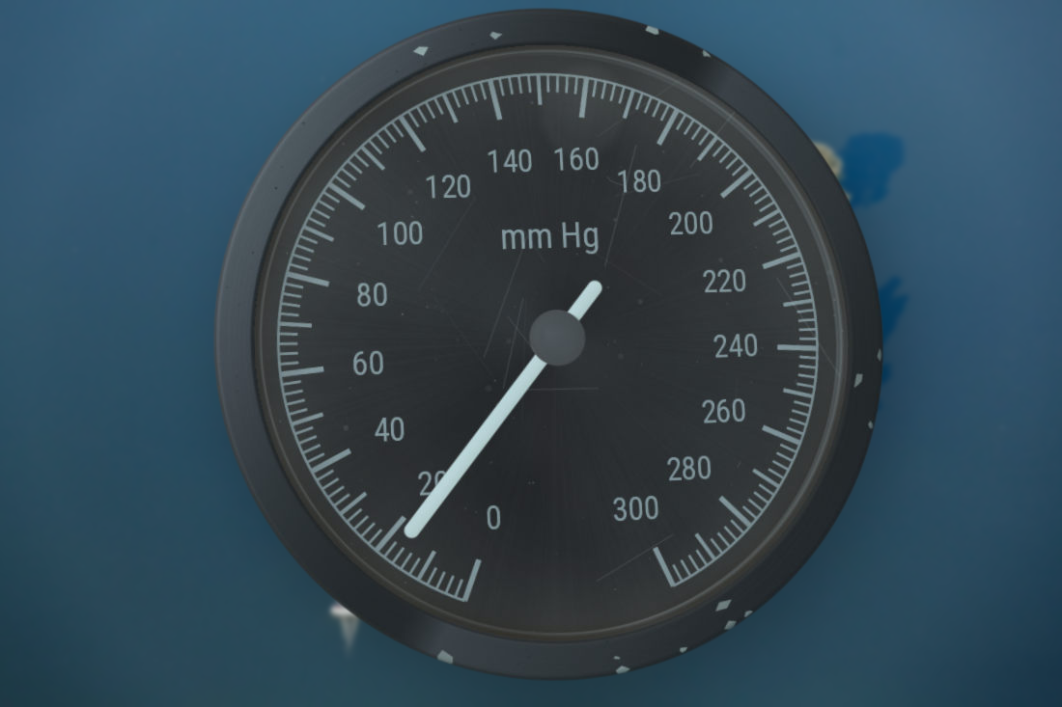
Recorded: 17; mmHg
